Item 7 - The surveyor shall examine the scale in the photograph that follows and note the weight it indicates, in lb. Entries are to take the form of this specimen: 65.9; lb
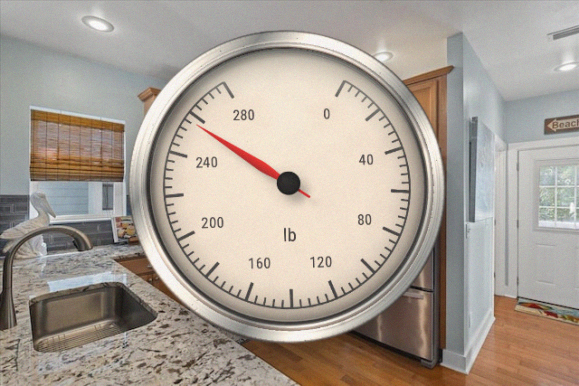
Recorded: 256; lb
